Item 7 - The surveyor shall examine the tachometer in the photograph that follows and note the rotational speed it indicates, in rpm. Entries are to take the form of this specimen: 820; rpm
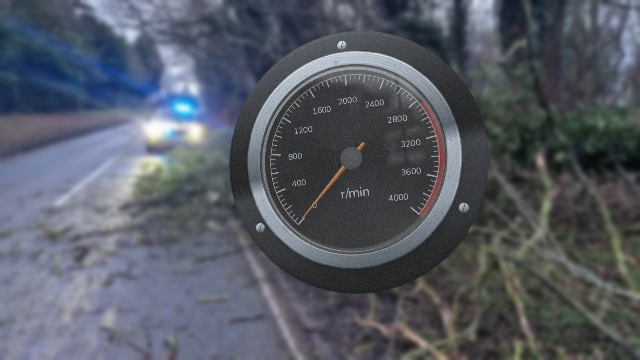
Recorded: 0; rpm
